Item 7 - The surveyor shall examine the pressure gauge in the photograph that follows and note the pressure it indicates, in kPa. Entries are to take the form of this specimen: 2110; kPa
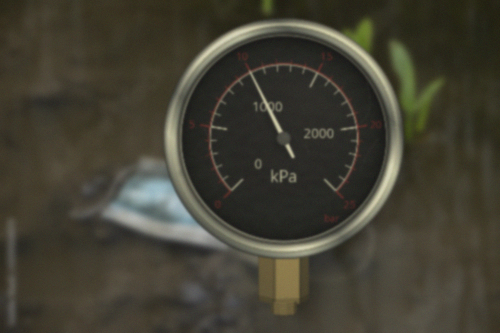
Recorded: 1000; kPa
